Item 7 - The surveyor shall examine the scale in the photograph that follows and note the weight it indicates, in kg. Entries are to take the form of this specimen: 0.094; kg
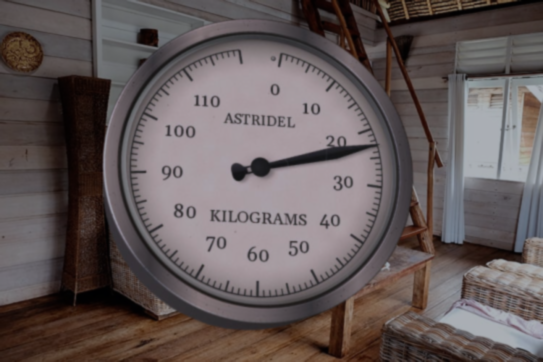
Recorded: 23; kg
